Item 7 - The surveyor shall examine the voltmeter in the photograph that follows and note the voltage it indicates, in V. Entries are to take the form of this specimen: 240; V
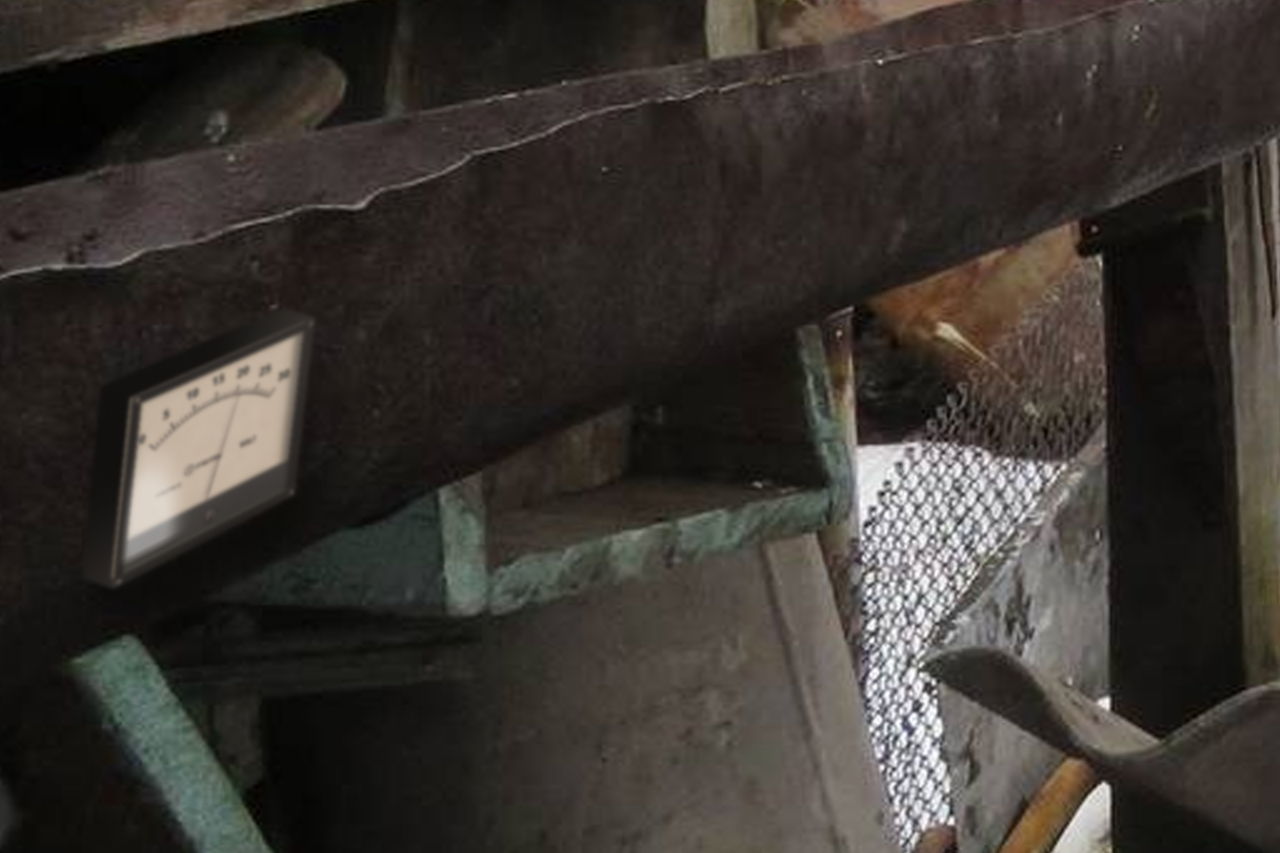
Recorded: 20; V
